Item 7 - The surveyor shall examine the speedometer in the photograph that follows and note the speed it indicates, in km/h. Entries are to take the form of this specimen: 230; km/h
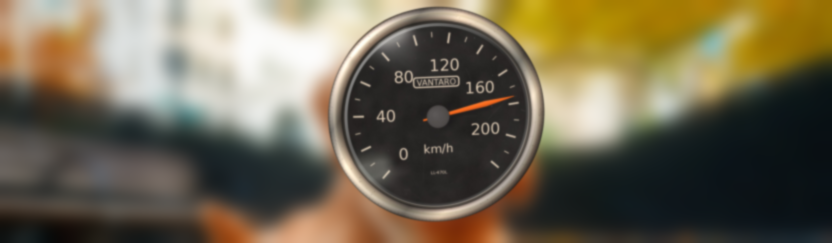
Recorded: 175; km/h
